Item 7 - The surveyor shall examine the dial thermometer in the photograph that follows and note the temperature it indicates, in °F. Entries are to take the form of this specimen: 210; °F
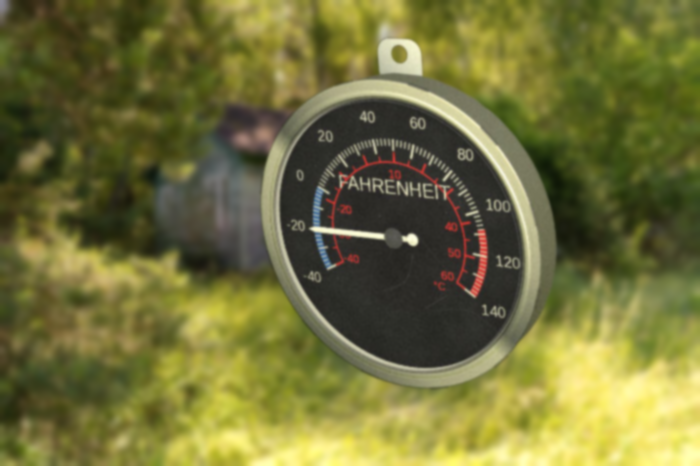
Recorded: -20; °F
